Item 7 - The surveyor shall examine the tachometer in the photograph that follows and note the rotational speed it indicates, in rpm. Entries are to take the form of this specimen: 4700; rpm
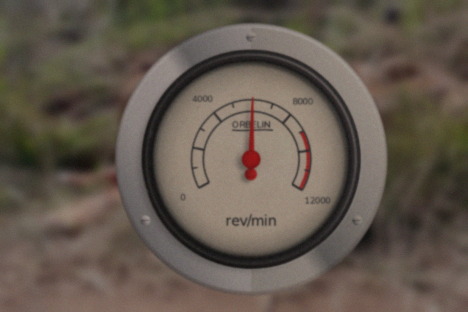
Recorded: 6000; rpm
